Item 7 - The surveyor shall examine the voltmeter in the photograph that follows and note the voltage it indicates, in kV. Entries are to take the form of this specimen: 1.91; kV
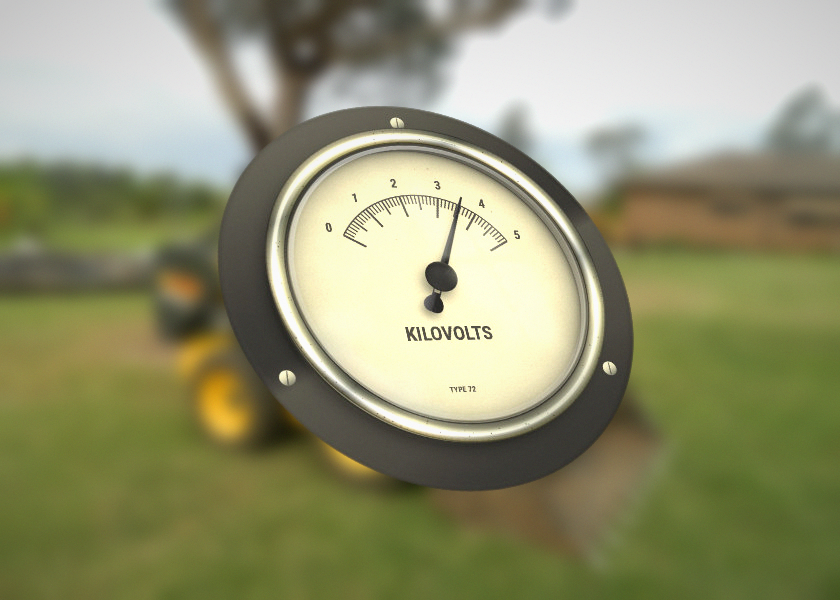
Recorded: 3.5; kV
